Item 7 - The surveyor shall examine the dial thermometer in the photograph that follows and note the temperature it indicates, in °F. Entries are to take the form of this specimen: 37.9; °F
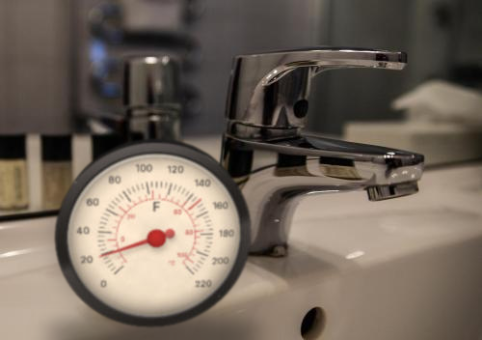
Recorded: 20; °F
